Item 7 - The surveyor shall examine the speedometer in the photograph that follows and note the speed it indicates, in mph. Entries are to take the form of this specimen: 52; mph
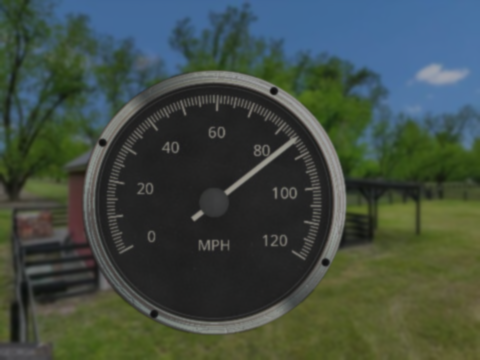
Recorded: 85; mph
